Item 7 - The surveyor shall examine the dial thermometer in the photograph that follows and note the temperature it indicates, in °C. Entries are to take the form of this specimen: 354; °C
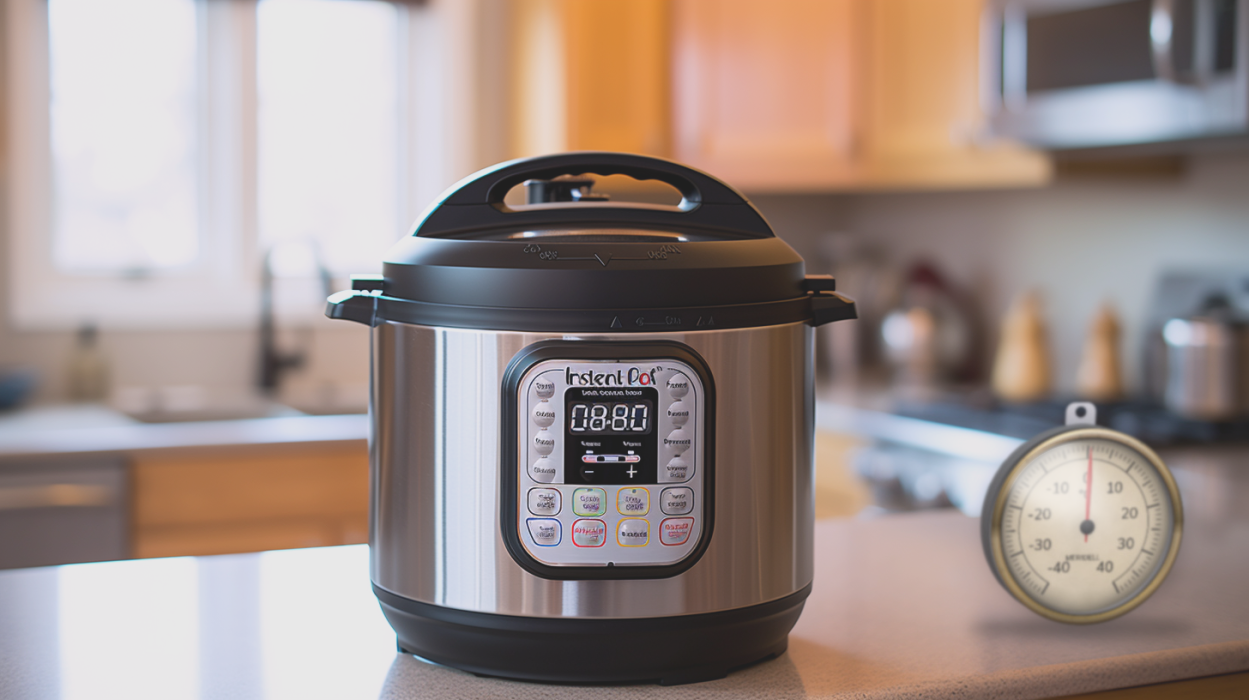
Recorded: 0; °C
